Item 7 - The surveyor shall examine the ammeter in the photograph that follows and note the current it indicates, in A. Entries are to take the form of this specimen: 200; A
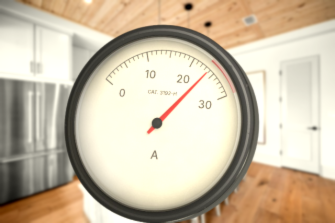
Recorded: 24; A
